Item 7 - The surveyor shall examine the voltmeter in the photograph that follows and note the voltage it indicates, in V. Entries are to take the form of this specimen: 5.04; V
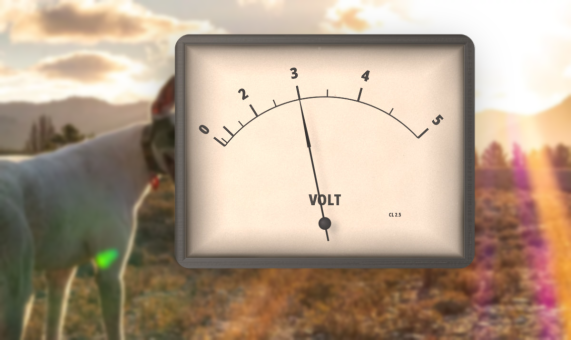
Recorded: 3; V
